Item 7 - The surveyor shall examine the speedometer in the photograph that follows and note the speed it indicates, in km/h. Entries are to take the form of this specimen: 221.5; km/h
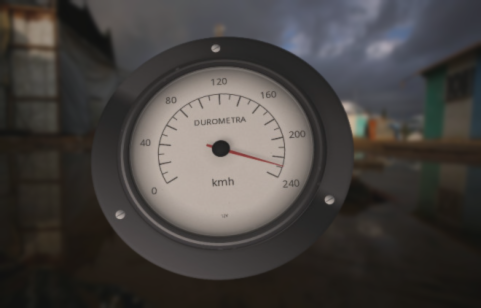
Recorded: 230; km/h
